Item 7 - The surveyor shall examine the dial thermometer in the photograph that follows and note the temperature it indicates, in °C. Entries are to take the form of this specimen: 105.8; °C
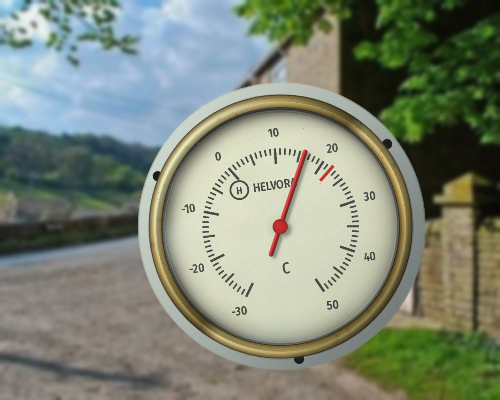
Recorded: 16; °C
